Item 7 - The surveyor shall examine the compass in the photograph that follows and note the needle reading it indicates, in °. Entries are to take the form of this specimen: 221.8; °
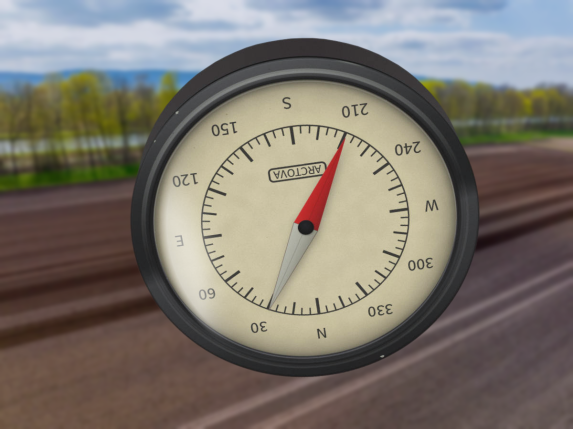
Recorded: 210; °
